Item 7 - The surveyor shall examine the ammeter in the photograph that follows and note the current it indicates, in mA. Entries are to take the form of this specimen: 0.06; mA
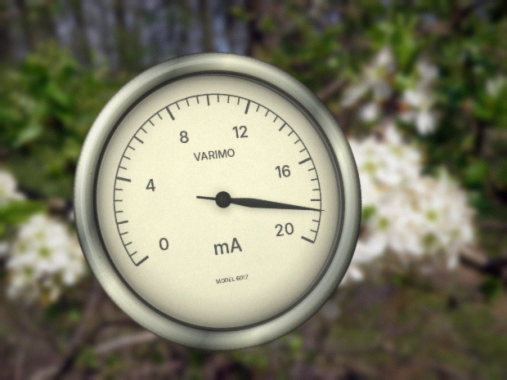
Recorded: 18.5; mA
